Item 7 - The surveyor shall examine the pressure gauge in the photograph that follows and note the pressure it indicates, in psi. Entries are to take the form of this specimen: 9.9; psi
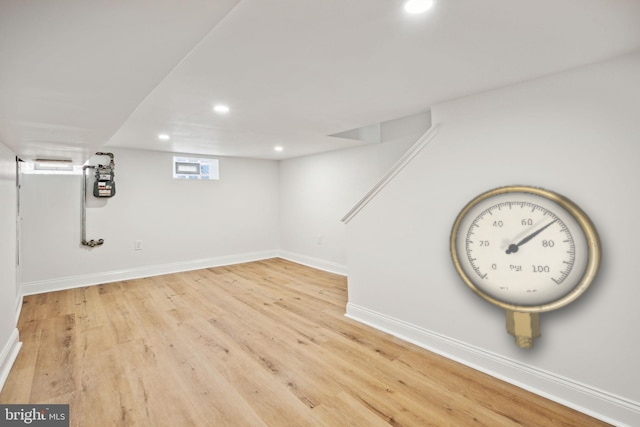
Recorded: 70; psi
